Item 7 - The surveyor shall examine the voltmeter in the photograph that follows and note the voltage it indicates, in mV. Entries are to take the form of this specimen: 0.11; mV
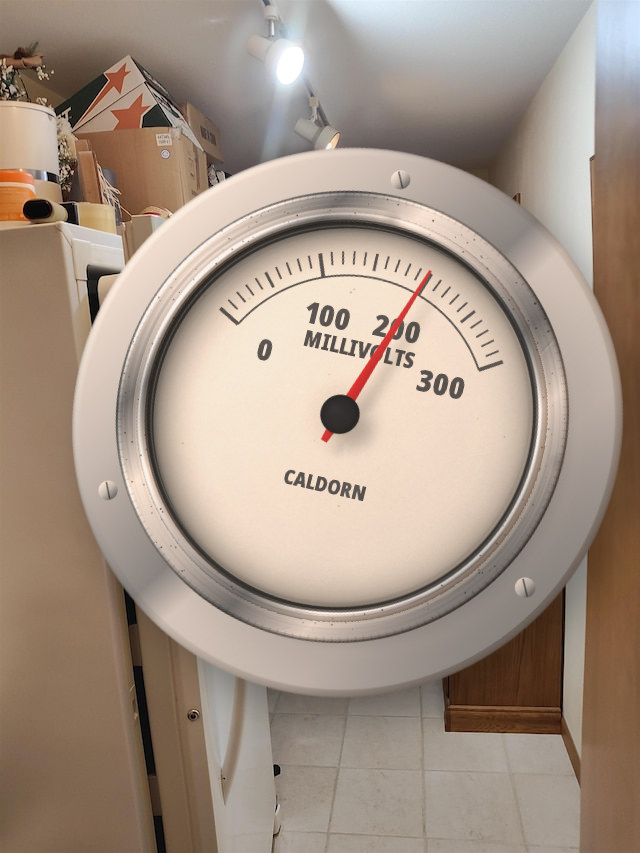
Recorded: 200; mV
